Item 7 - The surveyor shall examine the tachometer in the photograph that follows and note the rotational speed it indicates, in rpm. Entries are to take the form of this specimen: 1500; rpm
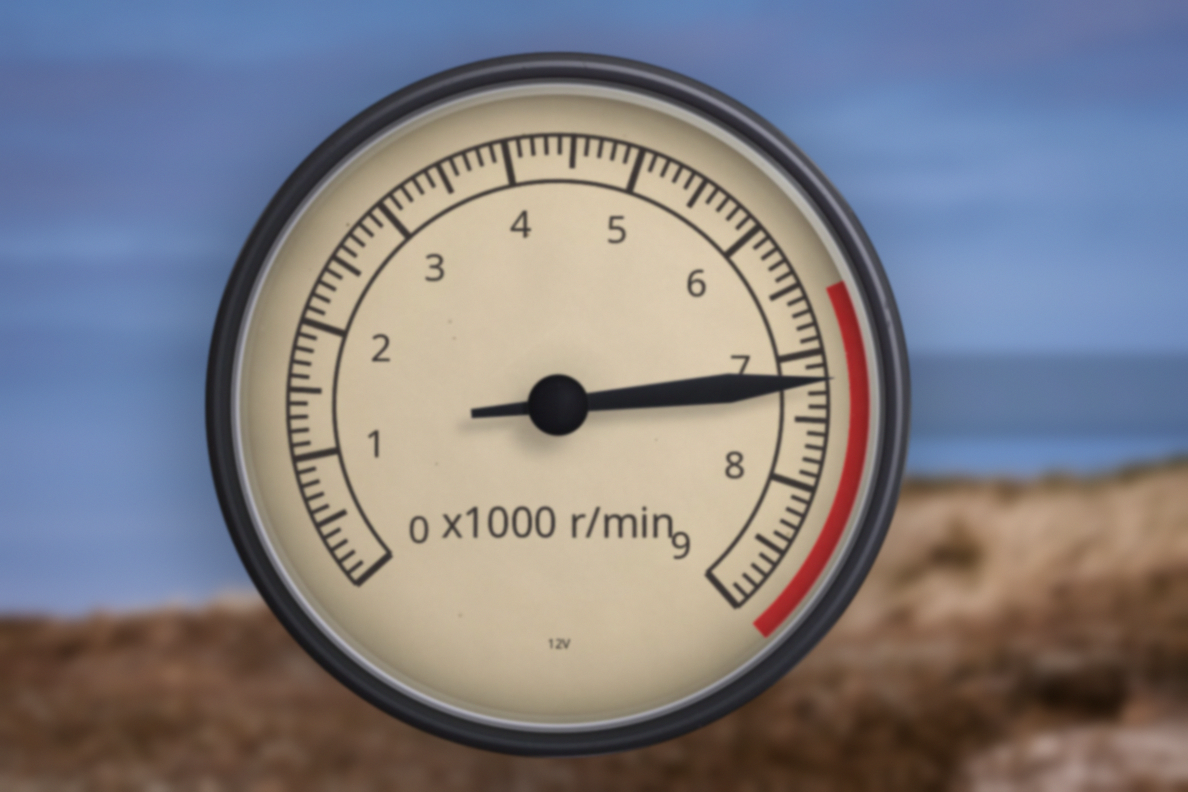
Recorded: 7200; rpm
